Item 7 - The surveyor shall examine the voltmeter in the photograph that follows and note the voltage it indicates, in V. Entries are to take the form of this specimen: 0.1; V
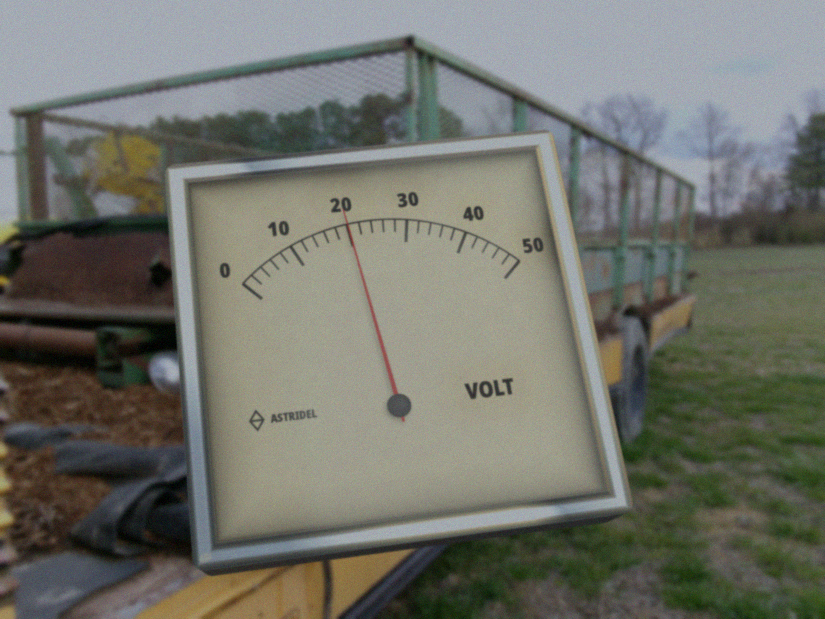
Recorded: 20; V
